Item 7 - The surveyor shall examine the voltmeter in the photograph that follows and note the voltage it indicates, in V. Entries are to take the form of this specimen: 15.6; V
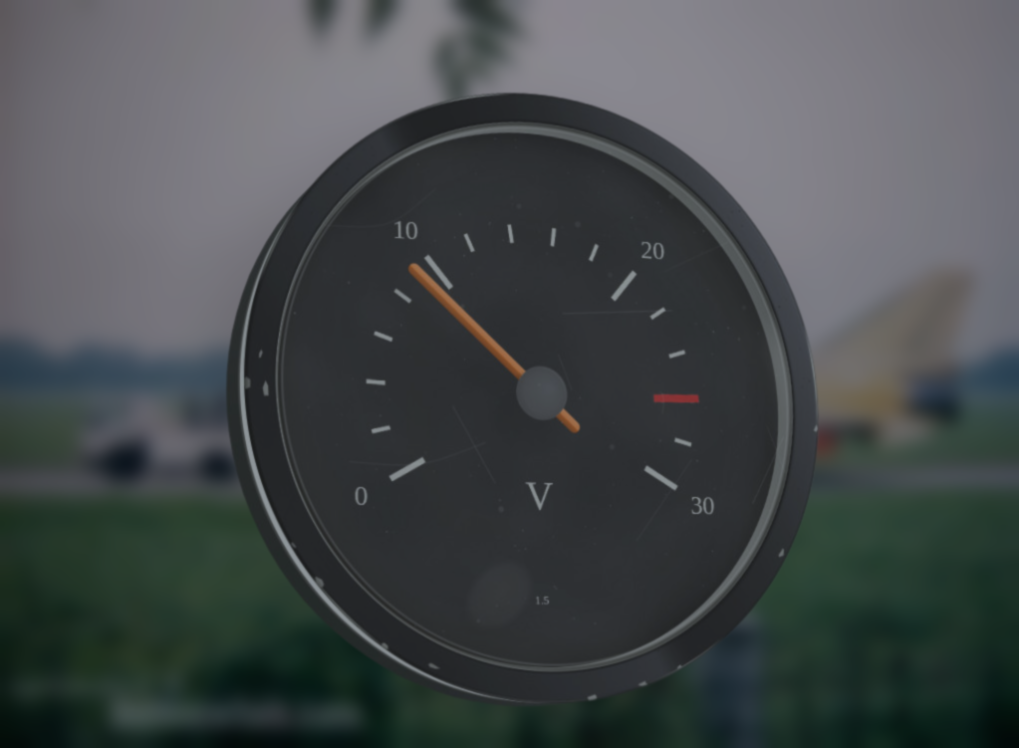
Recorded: 9; V
